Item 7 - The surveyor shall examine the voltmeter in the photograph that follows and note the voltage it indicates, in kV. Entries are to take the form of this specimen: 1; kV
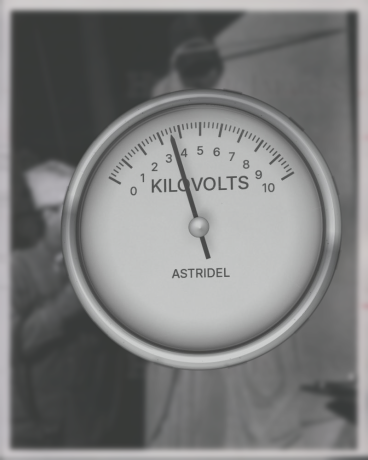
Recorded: 3.6; kV
